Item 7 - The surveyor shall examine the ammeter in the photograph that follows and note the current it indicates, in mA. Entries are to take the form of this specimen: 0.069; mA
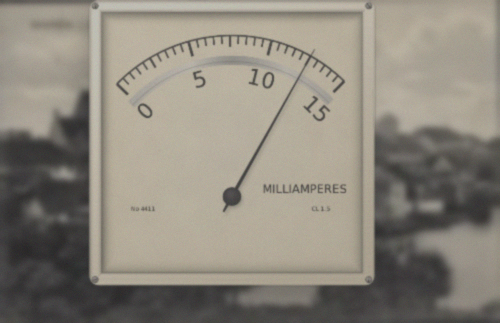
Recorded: 12.5; mA
